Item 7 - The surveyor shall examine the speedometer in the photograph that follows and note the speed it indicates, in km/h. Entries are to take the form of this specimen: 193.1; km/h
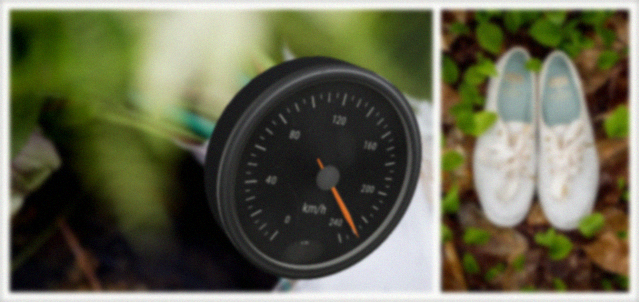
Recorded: 230; km/h
